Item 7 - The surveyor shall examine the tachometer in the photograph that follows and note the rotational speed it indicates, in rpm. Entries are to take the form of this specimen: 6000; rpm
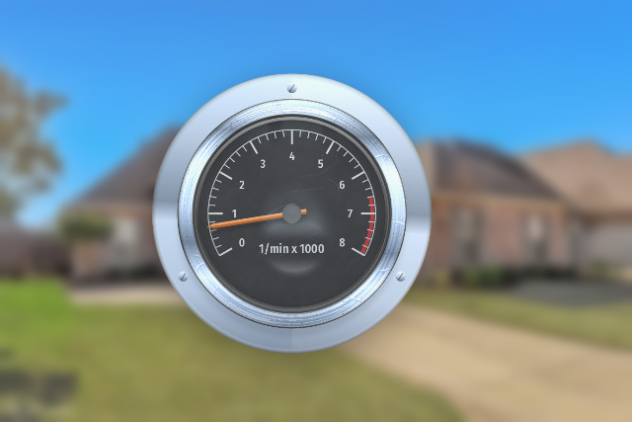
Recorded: 700; rpm
